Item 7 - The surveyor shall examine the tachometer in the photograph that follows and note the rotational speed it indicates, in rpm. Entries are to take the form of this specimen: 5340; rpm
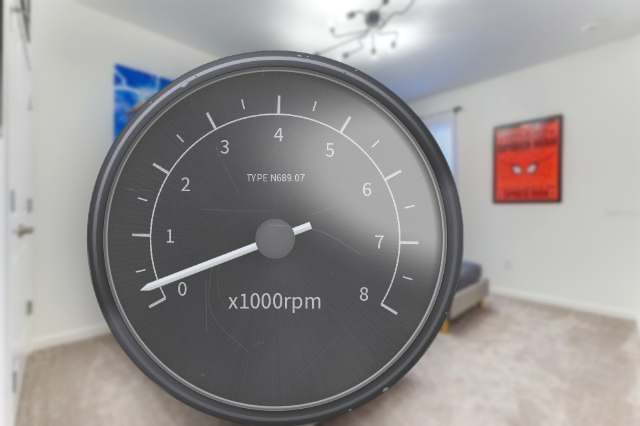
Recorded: 250; rpm
